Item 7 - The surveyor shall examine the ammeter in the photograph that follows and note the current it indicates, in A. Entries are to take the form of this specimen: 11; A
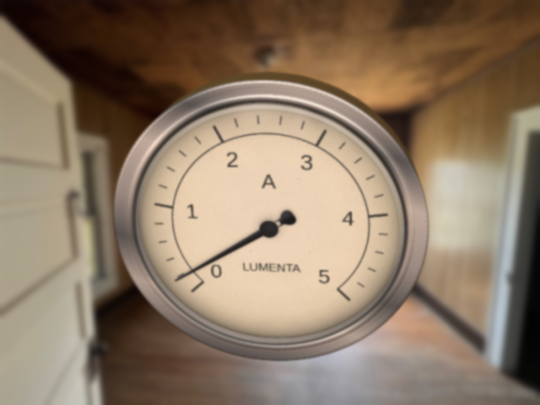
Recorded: 0.2; A
